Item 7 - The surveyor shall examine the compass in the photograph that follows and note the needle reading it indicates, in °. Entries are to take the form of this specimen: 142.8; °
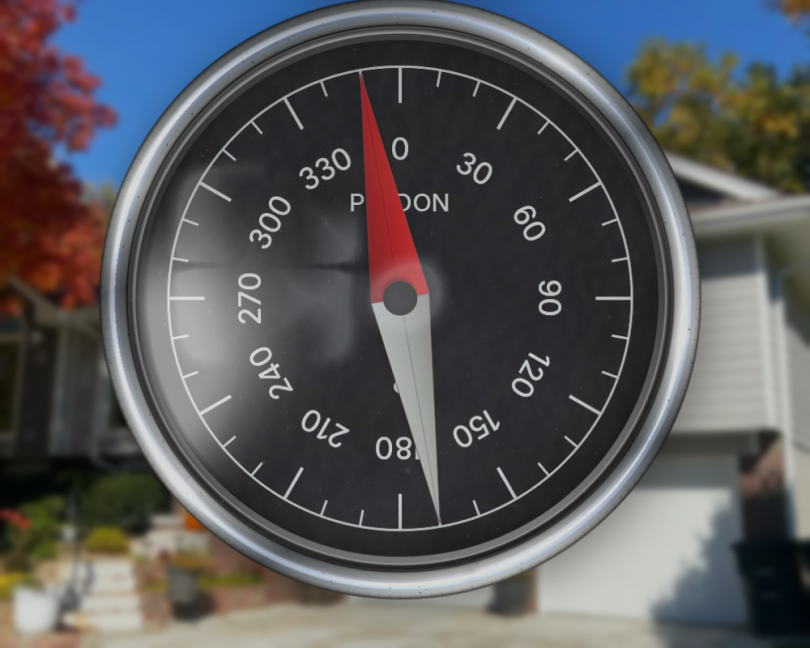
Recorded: 350; °
